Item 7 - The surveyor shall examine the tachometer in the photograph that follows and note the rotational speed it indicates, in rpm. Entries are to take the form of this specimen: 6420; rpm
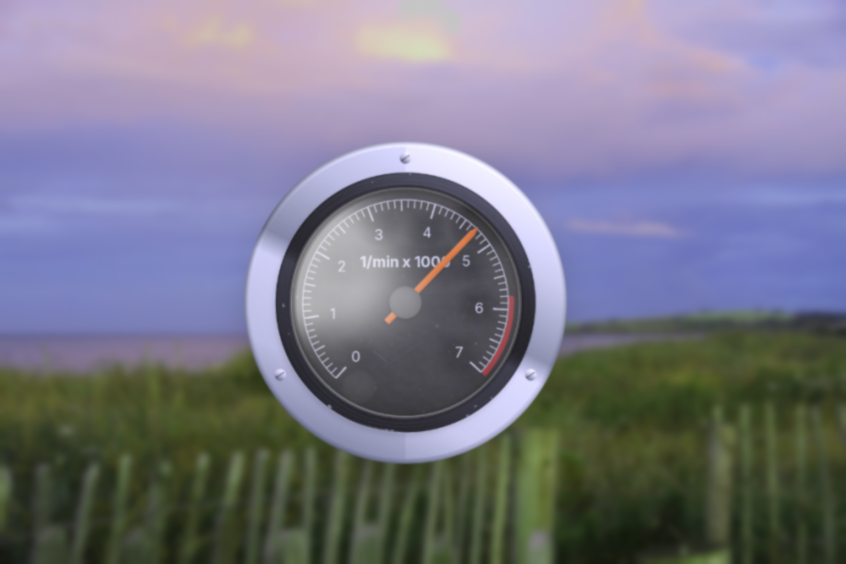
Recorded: 4700; rpm
